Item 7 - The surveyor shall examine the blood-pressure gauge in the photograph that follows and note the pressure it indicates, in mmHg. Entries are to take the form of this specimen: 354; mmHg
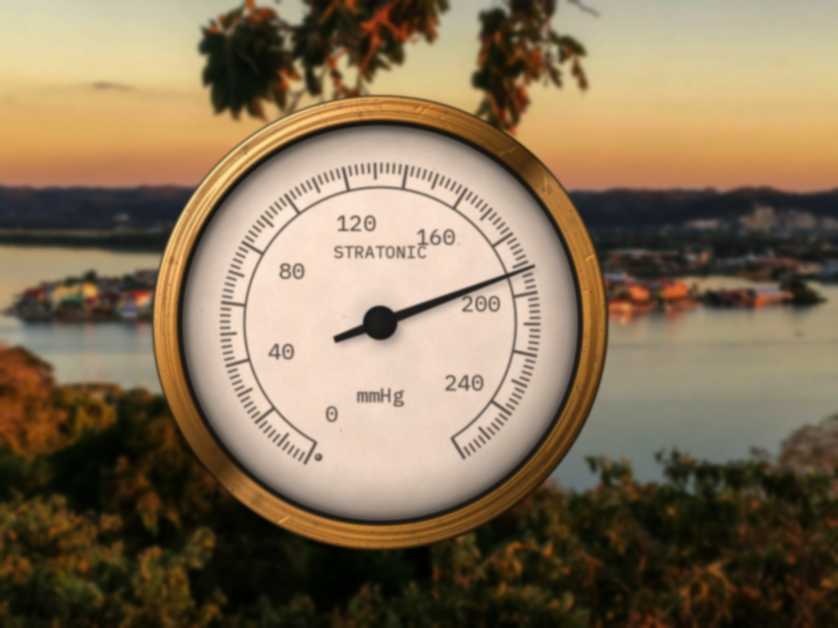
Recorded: 192; mmHg
